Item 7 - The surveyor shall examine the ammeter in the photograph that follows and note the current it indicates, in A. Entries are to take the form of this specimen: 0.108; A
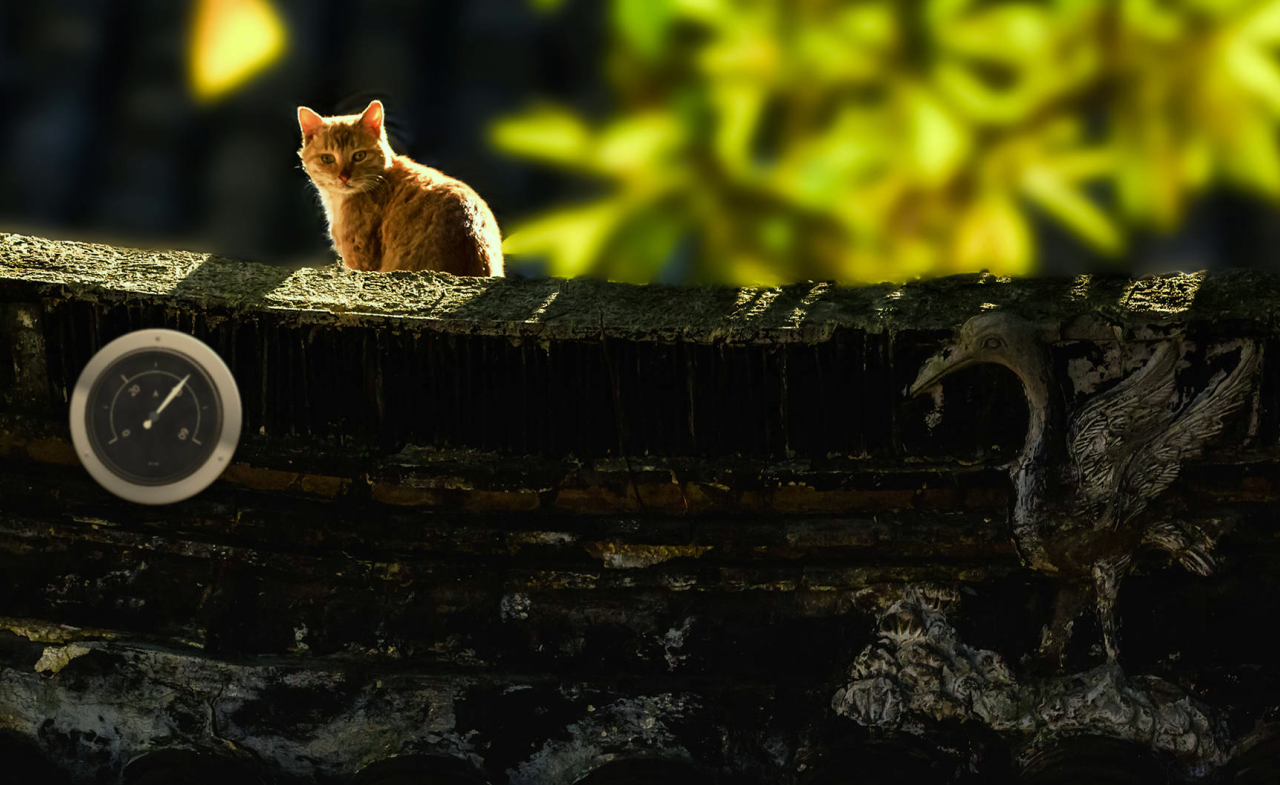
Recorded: 40; A
